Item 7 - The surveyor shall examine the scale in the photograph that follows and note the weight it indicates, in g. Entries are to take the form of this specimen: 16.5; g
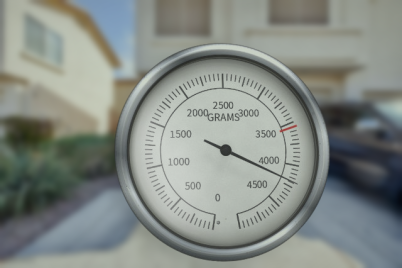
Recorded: 4200; g
